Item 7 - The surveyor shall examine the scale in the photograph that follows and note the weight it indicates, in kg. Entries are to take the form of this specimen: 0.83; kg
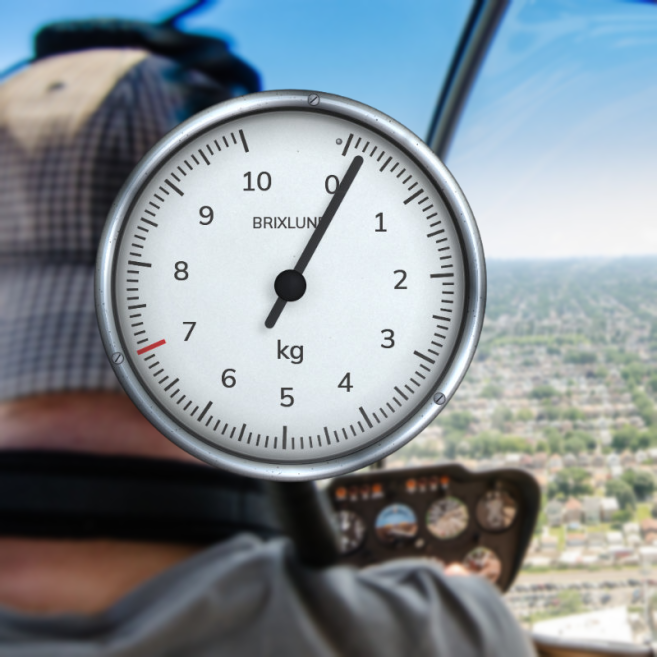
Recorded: 0.2; kg
